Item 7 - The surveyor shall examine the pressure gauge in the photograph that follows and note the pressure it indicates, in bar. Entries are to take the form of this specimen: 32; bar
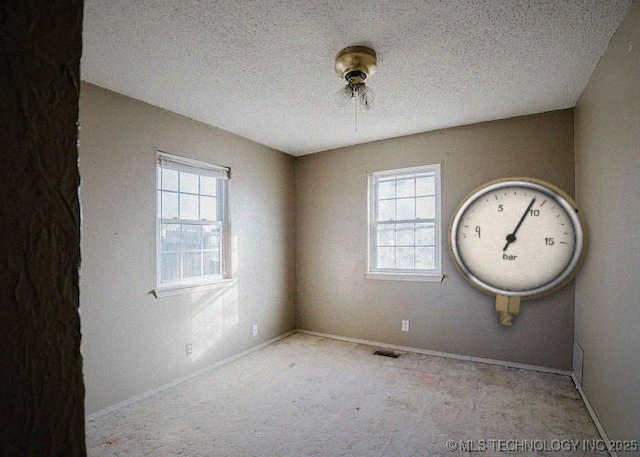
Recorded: 9; bar
